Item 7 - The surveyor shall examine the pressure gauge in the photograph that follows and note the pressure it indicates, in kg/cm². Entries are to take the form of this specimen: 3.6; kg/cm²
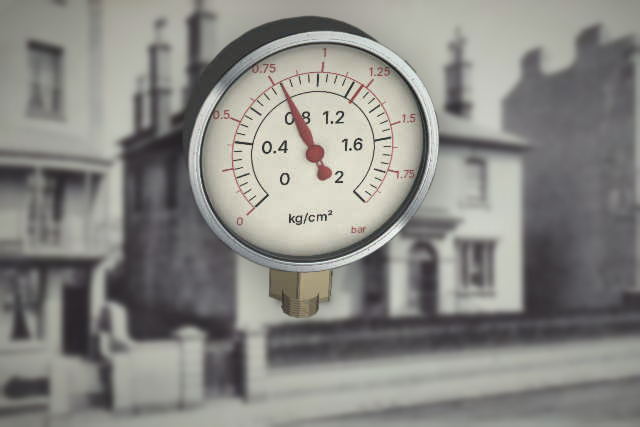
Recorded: 0.8; kg/cm²
